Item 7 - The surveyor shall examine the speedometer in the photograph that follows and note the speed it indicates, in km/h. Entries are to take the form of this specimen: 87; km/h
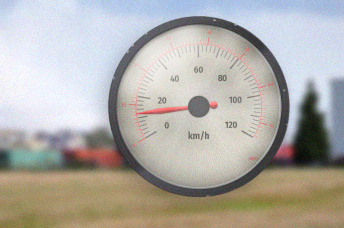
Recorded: 12; km/h
